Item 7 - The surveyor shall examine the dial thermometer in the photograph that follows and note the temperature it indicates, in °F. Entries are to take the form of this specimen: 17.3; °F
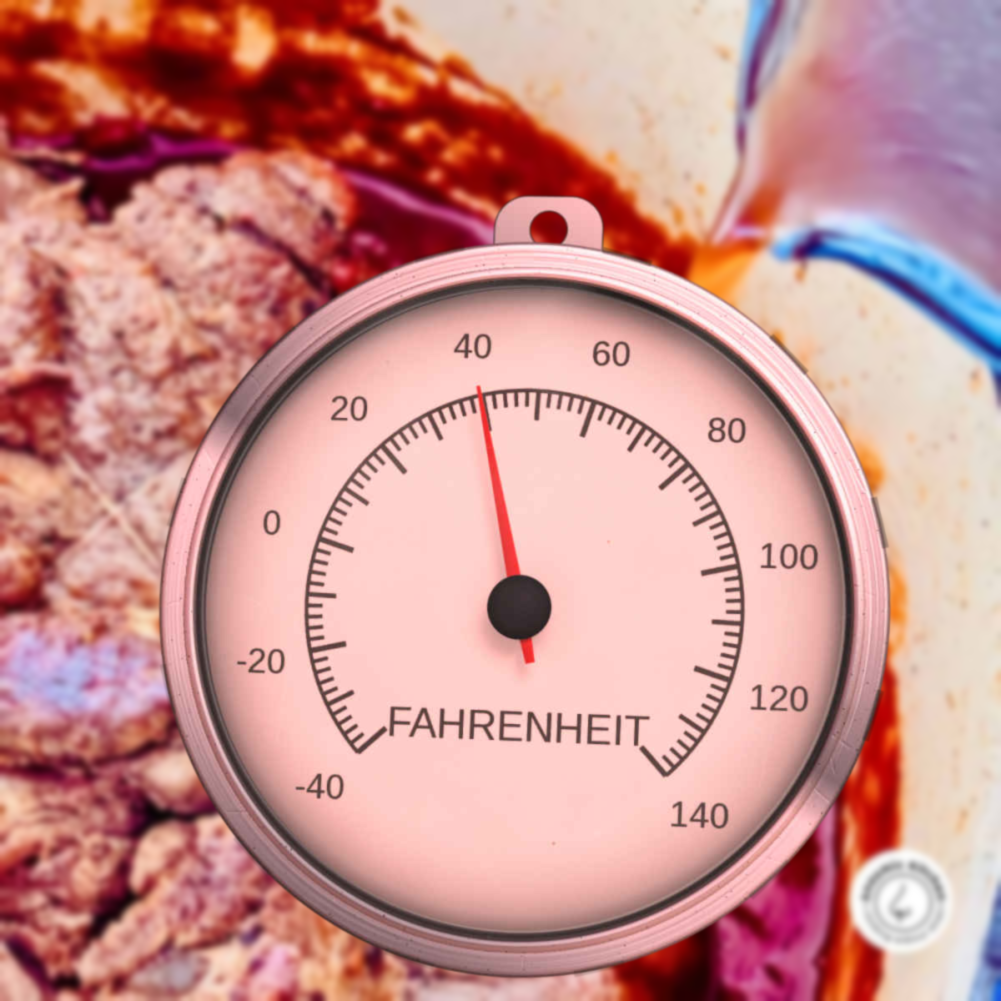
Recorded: 40; °F
